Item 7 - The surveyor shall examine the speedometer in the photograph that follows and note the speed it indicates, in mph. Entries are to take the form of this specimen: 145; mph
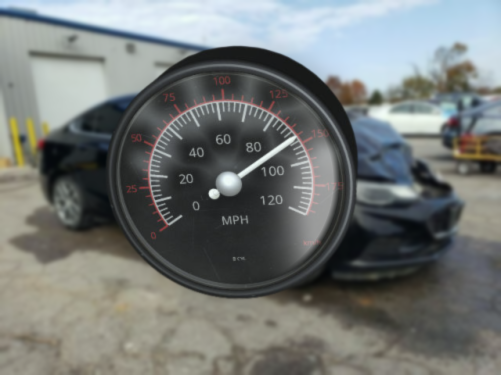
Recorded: 90; mph
